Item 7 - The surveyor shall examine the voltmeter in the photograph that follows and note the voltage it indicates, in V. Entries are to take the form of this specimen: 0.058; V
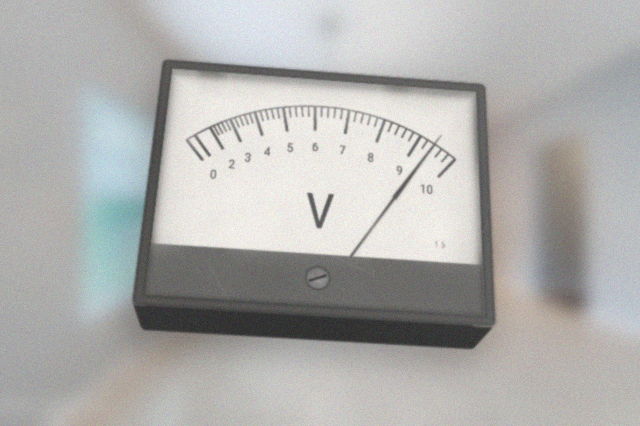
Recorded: 9.4; V
